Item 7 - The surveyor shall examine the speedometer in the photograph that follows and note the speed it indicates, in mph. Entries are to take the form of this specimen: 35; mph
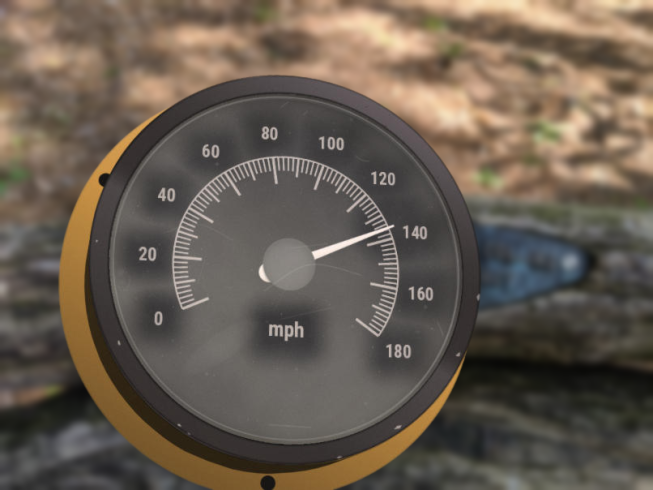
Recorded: 136; mph
